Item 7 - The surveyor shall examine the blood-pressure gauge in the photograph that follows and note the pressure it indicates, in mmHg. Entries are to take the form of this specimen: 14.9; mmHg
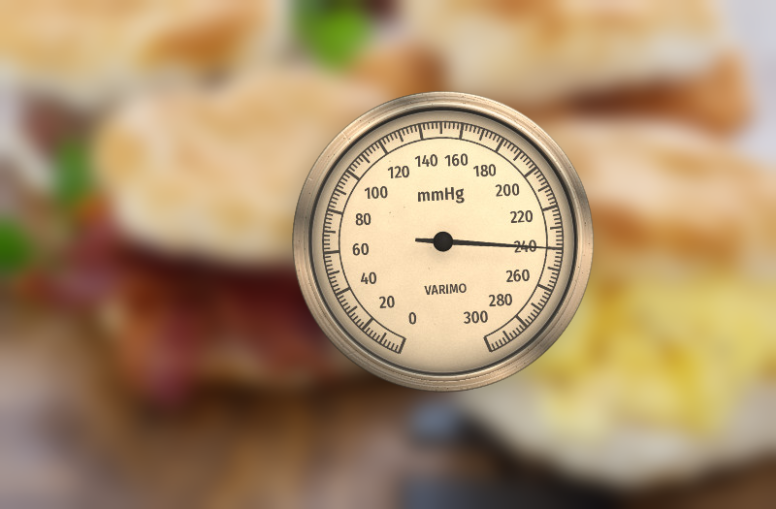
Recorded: 240; mmHg
